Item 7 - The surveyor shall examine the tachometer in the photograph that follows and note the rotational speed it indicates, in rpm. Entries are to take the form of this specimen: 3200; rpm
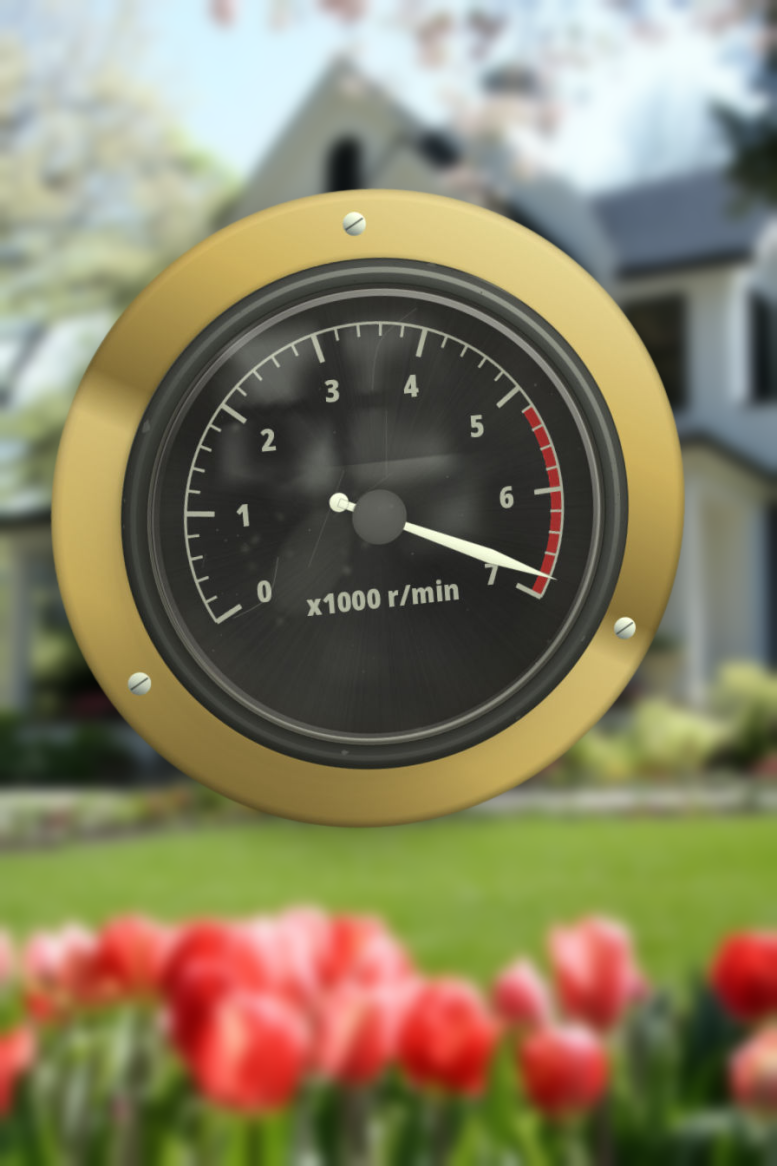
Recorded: 6800; rpm
